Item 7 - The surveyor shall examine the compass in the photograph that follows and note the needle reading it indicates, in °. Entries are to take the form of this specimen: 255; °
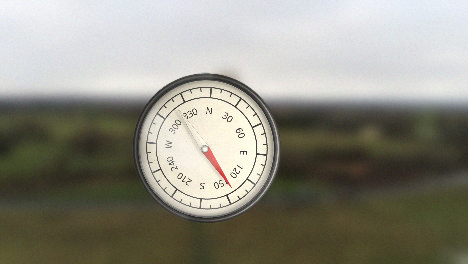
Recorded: 140; °
